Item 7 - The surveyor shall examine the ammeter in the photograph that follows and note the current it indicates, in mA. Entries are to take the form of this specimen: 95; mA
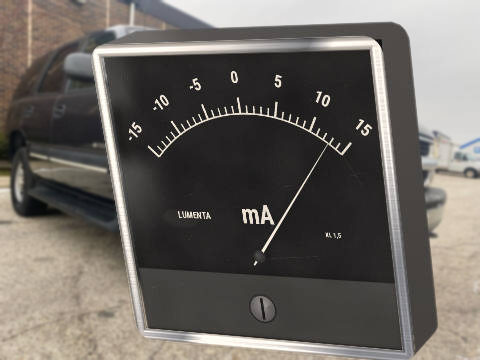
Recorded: 13; mA
